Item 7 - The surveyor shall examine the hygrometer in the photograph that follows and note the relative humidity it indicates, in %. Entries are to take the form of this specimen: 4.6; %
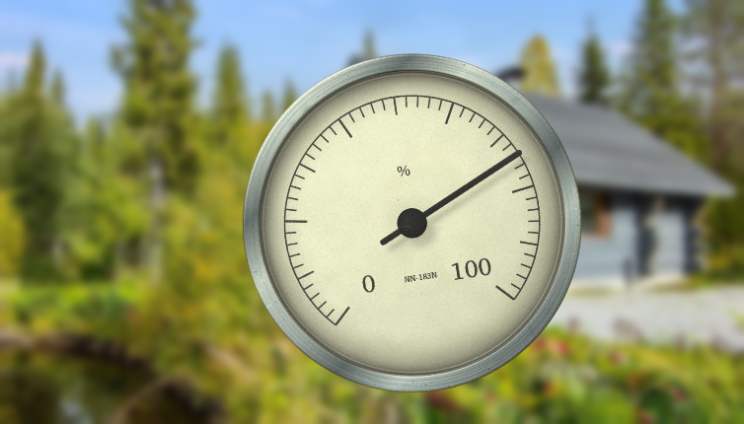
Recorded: 74; %
